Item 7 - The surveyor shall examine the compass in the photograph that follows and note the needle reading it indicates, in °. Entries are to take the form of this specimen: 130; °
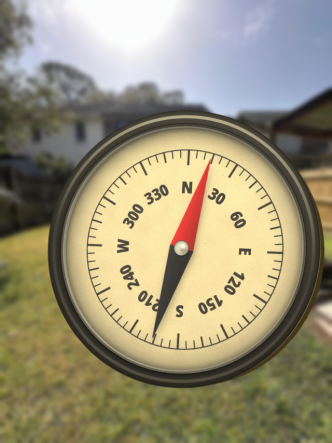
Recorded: 15; °
